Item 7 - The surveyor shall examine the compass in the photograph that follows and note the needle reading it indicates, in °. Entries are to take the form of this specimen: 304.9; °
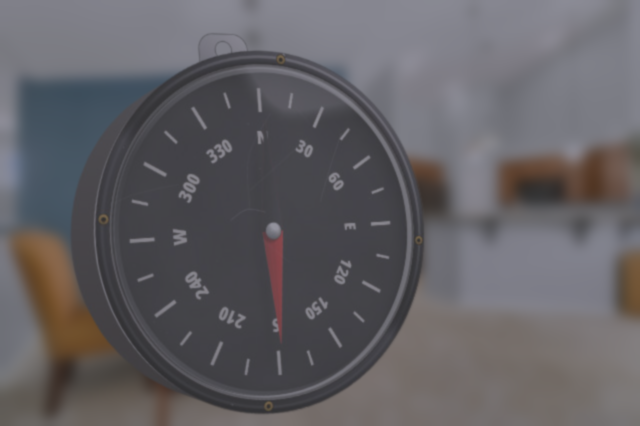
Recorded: 180; °
